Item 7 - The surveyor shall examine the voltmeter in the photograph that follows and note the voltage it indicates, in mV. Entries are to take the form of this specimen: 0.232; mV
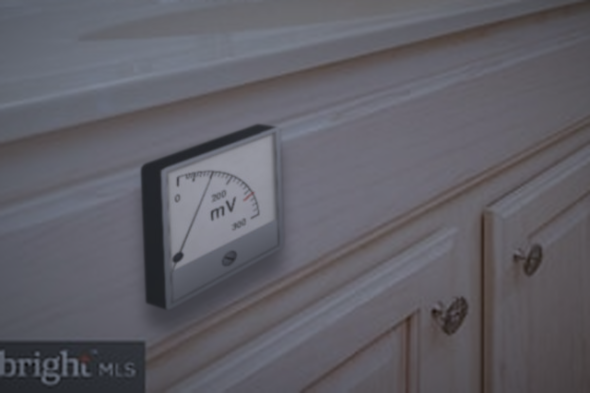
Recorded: 150; mV
